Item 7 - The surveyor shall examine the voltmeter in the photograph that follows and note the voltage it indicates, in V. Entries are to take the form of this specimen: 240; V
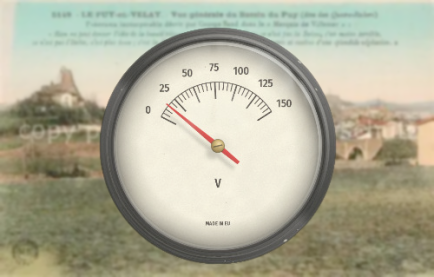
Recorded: 15; V
